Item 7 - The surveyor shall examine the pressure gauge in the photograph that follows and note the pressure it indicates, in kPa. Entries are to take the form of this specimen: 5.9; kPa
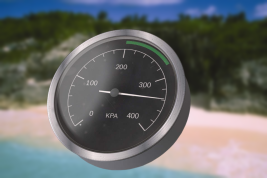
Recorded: 340; kPa
